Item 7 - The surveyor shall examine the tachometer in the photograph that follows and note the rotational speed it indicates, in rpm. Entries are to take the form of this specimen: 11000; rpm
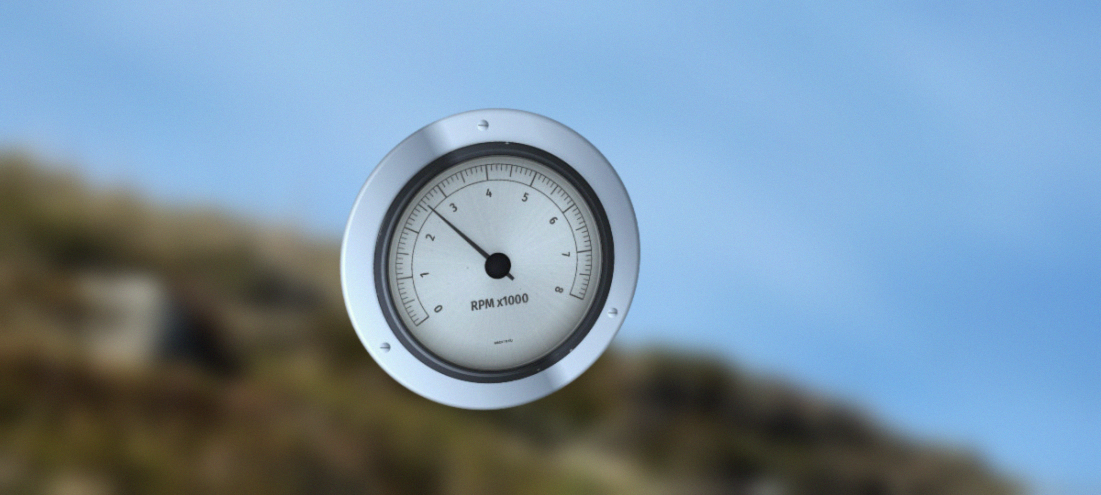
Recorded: 2600; rpm
